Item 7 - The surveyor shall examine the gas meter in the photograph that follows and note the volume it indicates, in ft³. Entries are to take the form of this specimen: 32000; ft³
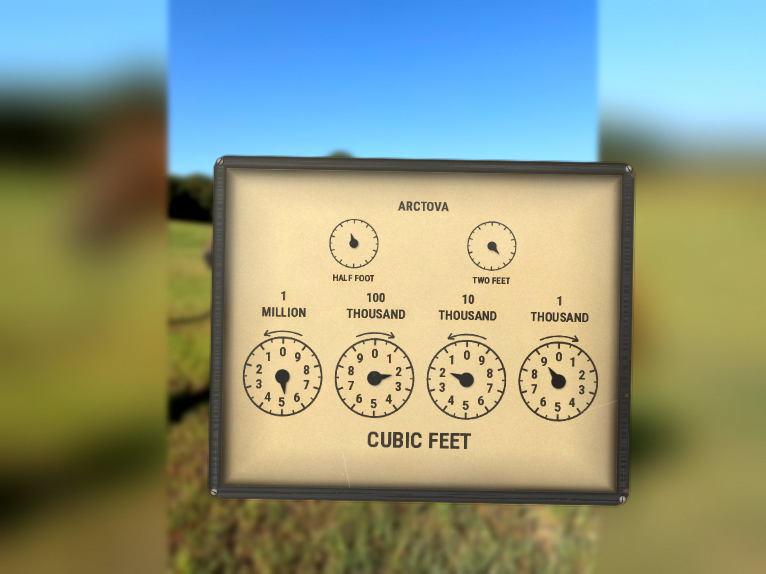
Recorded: 521900; ft³
